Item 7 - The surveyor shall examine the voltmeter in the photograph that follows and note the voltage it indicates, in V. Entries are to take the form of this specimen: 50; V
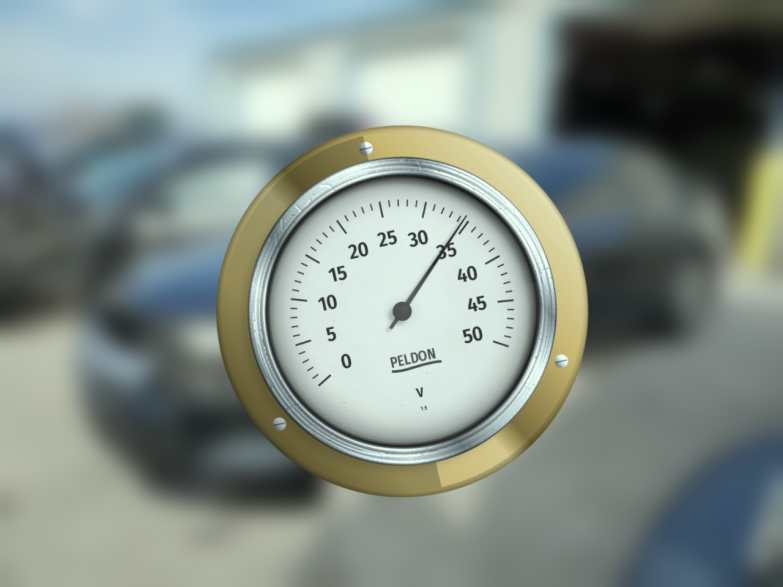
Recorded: 34.5; V
